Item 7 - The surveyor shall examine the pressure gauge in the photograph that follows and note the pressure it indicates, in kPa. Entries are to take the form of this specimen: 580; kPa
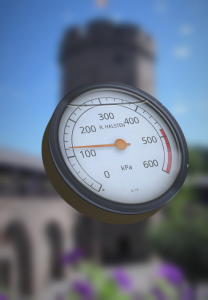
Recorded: 120; kPa
